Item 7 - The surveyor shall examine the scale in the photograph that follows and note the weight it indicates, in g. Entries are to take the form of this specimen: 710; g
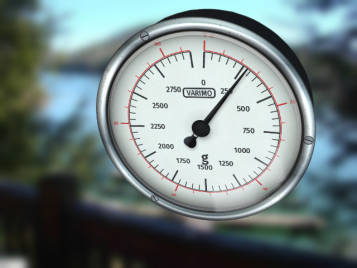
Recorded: 275; g
